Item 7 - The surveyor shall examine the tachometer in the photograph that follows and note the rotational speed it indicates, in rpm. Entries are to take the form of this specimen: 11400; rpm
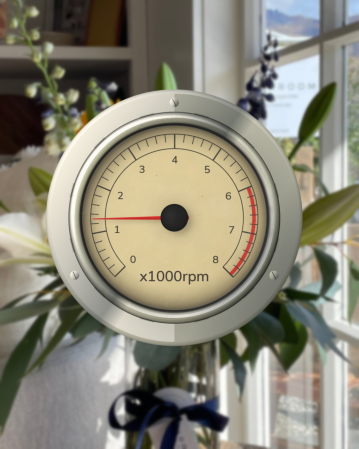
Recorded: 1300; rpm
